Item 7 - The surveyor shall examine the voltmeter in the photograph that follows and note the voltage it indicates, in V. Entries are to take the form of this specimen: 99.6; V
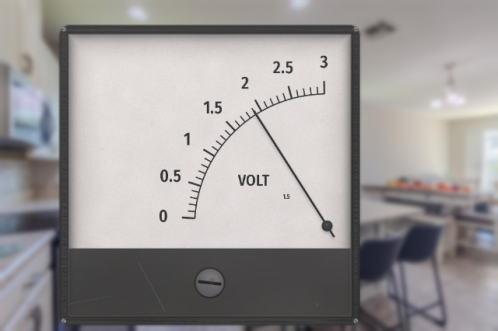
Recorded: 1.9; V
